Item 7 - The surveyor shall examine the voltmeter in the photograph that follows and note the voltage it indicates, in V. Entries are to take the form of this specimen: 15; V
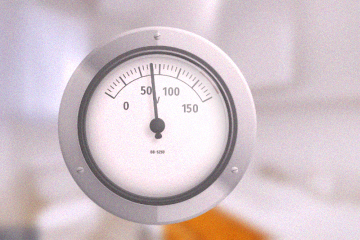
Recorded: 65; V
